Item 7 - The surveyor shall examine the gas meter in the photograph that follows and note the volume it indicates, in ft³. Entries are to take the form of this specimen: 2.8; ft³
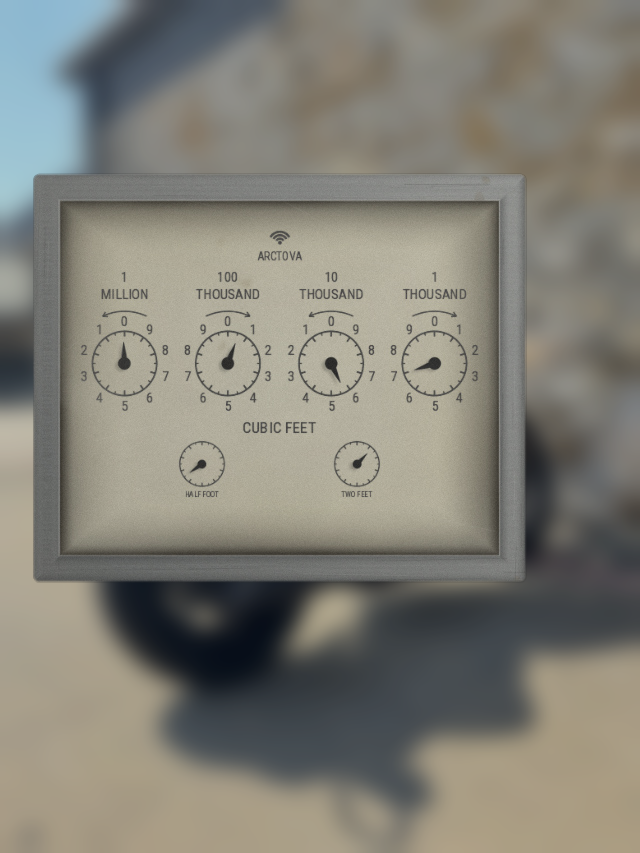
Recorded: 5700; ft³
